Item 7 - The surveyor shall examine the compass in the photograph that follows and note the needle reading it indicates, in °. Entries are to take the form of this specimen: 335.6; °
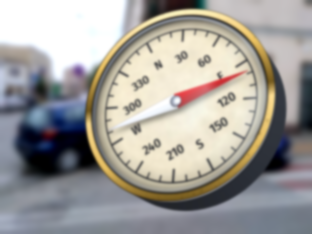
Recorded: 100; °
